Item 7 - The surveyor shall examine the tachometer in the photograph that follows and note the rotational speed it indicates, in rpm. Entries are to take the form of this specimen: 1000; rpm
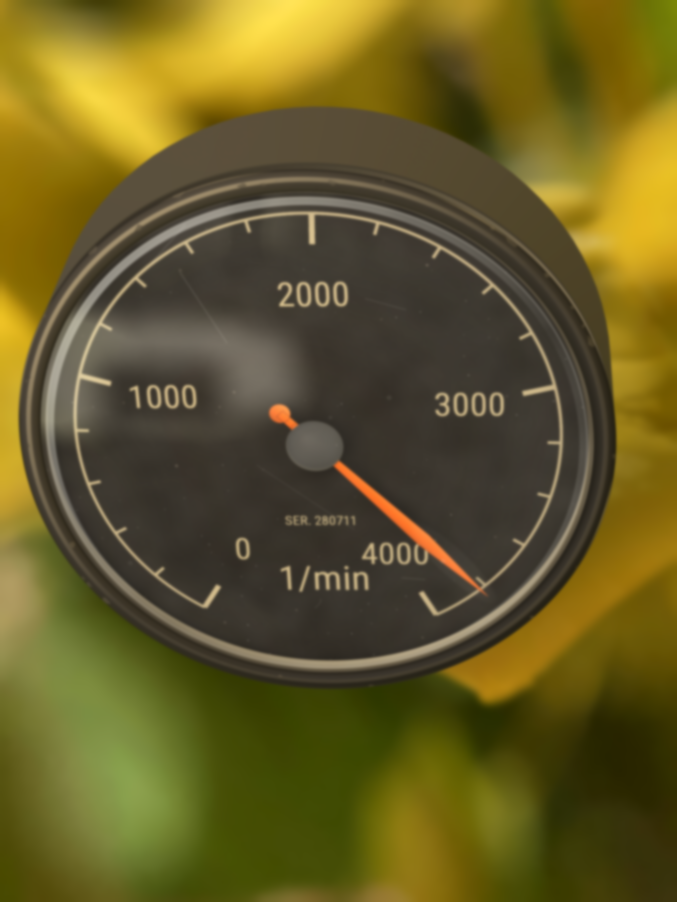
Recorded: 3800; rpm
